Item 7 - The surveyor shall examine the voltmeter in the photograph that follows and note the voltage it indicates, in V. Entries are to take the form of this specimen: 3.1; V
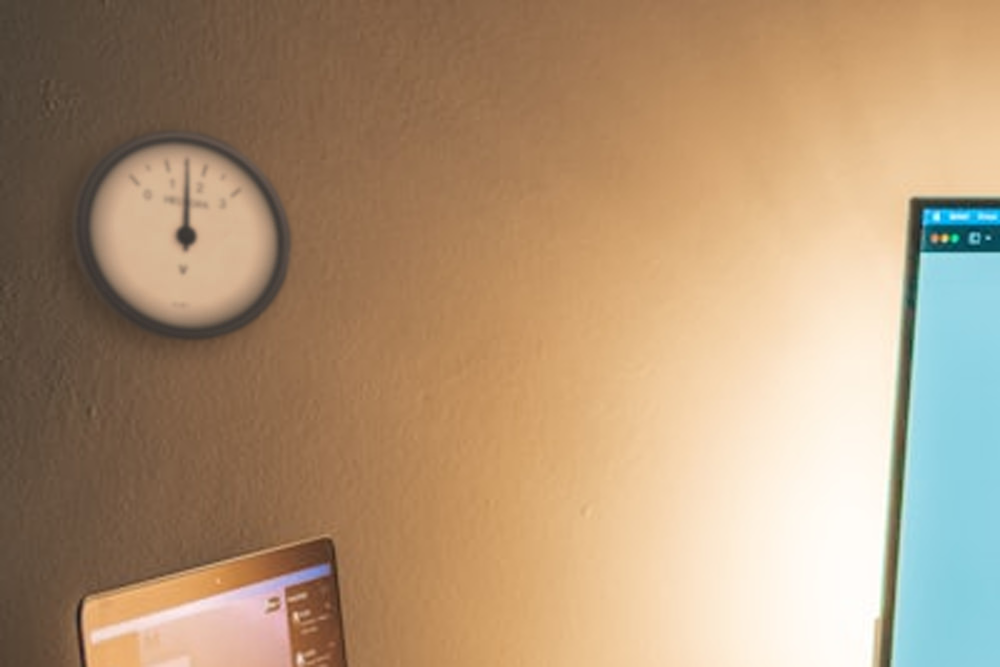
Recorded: 1.5; V
